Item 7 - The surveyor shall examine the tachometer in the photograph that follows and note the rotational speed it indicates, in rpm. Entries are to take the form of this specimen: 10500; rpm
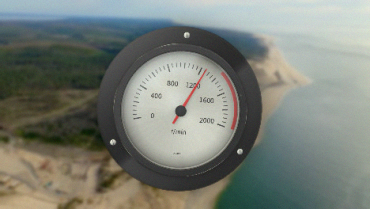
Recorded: 1250; rpm
